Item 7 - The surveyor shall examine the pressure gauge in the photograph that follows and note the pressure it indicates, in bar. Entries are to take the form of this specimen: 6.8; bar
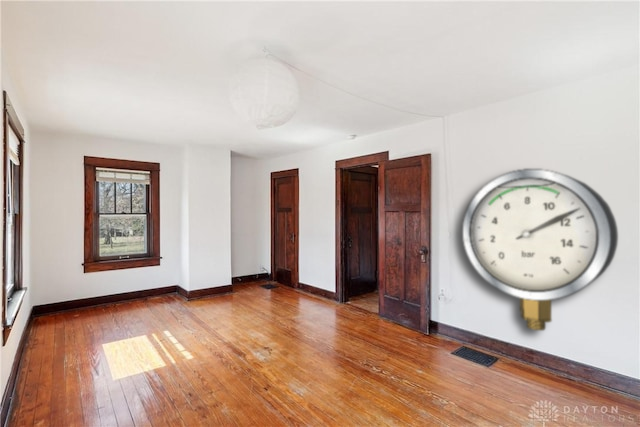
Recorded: 11.5; bar
